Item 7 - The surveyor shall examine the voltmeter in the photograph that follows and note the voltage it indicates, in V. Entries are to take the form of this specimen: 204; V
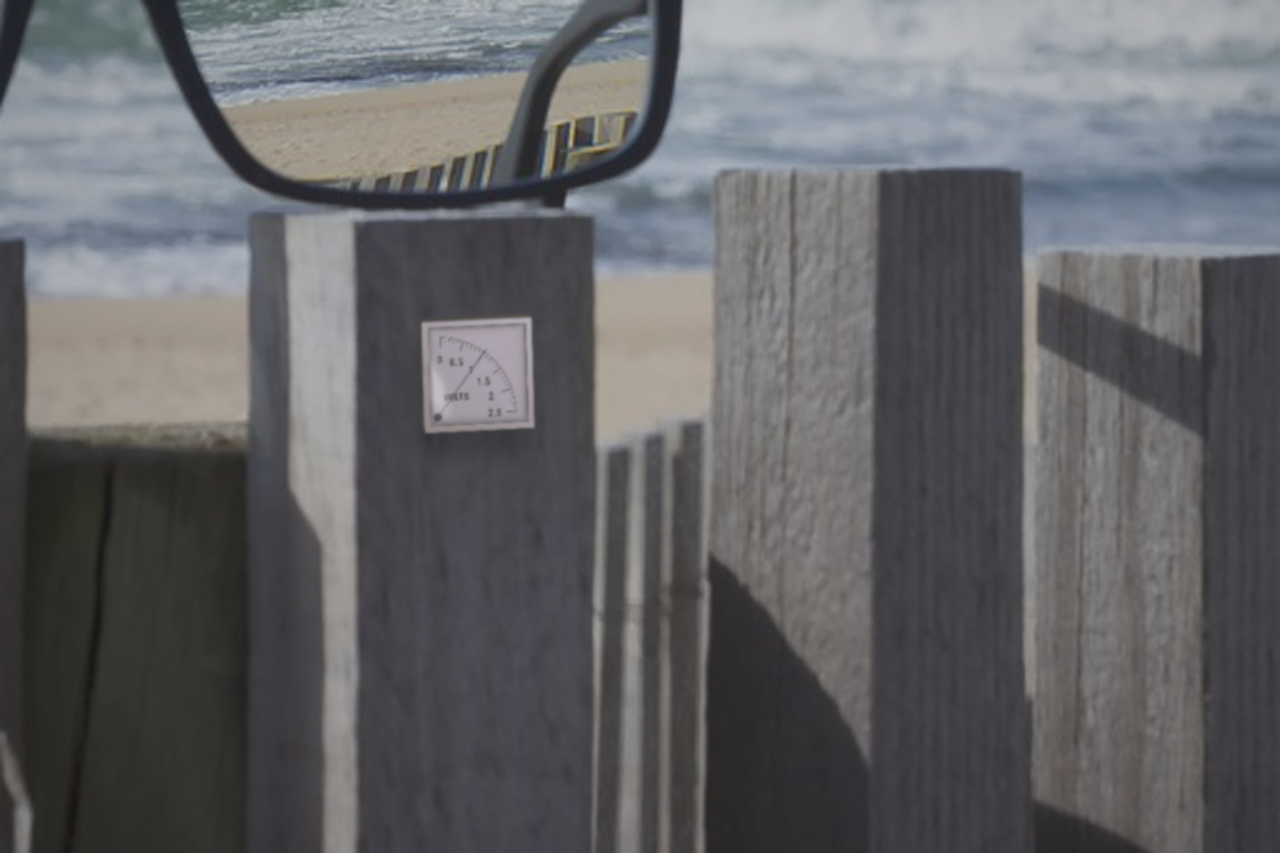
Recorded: 1; V
